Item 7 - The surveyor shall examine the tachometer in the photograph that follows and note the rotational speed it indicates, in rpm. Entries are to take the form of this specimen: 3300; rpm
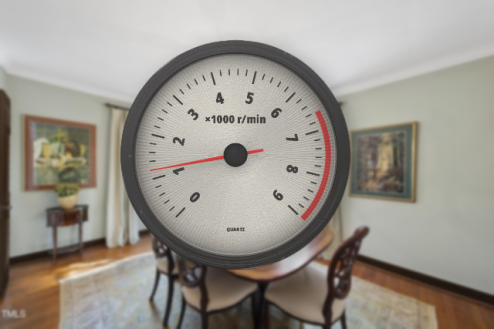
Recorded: 1200; rpm
